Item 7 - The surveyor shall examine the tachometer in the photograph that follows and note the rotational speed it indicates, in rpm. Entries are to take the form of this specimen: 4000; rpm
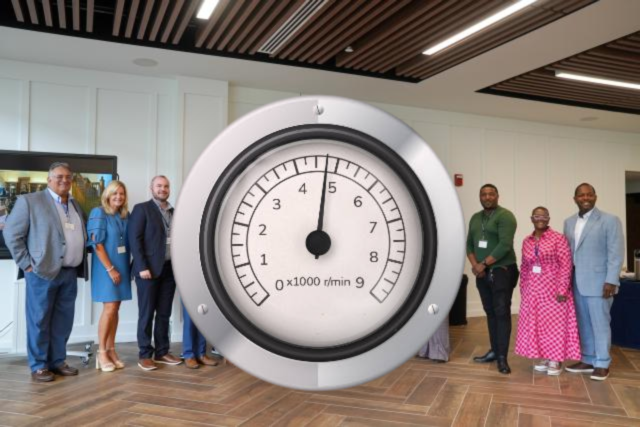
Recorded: 4750; rpm
